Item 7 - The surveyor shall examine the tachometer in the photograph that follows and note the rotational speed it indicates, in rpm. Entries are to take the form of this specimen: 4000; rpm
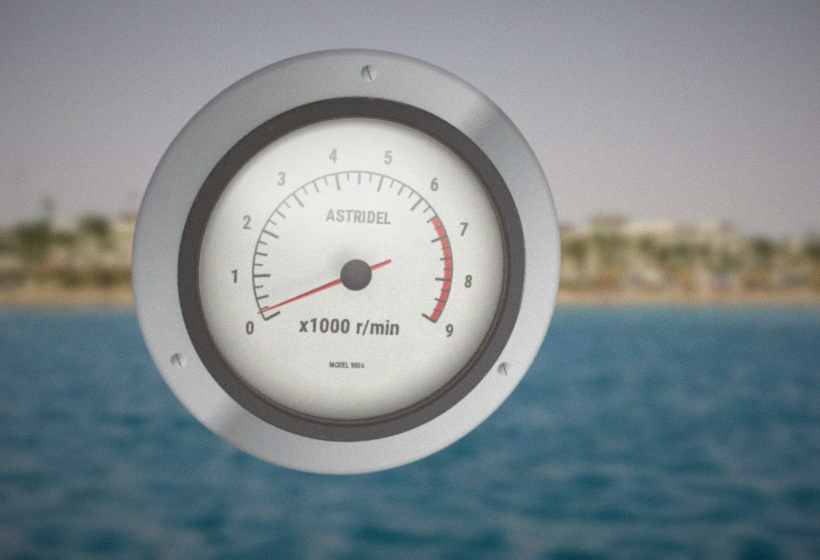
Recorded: 250; rpm
